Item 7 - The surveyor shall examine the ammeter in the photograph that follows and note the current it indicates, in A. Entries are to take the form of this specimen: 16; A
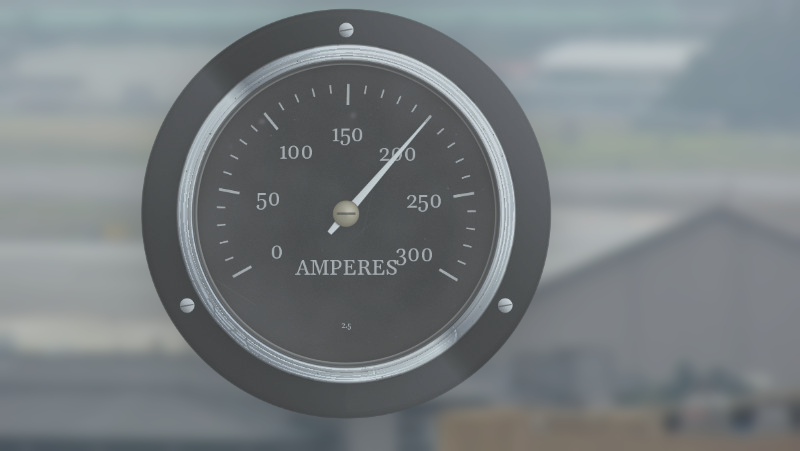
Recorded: 200; A
